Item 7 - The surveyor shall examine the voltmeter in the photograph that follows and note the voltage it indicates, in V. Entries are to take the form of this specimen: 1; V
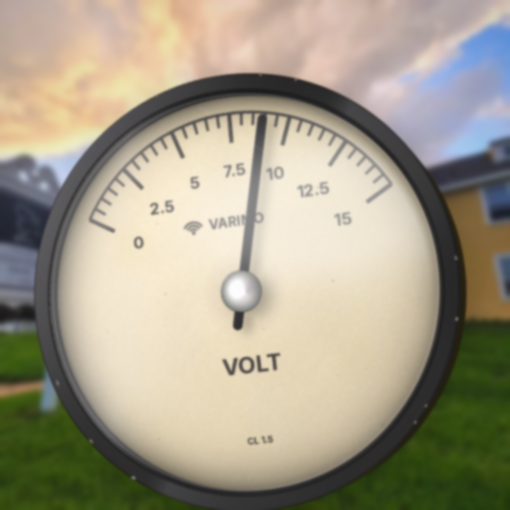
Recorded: 9; V
